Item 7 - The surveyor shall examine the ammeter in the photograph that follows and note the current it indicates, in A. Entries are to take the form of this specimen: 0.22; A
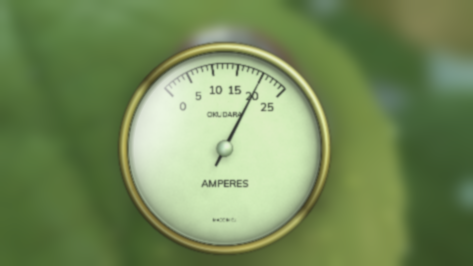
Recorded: 20; A
